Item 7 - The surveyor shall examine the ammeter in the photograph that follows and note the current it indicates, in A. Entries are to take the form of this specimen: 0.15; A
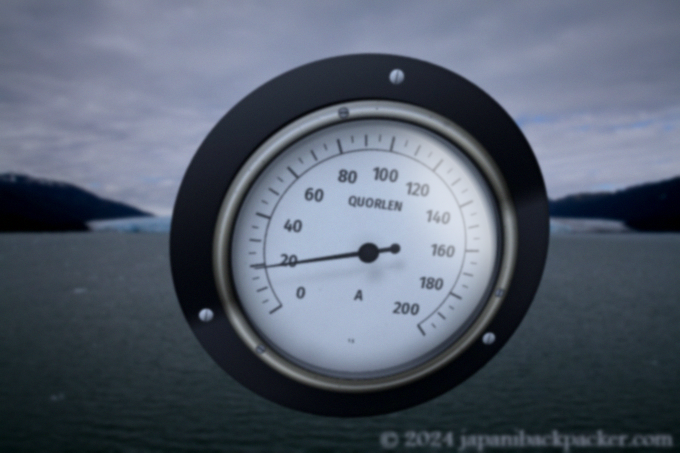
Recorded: 20; A
